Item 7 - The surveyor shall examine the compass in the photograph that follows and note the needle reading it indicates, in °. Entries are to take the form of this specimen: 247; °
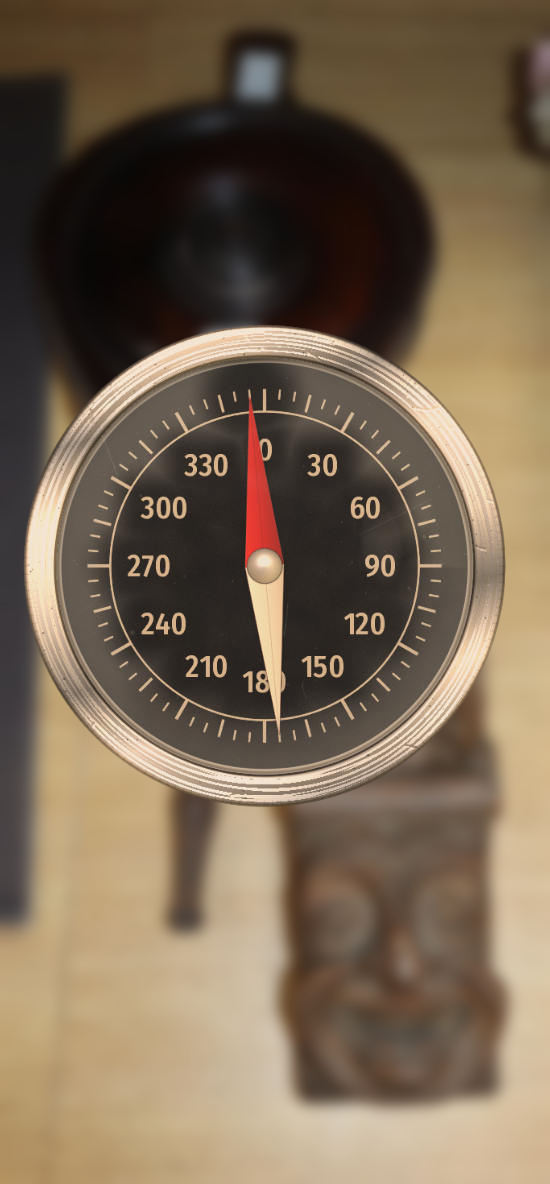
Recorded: 355; °
